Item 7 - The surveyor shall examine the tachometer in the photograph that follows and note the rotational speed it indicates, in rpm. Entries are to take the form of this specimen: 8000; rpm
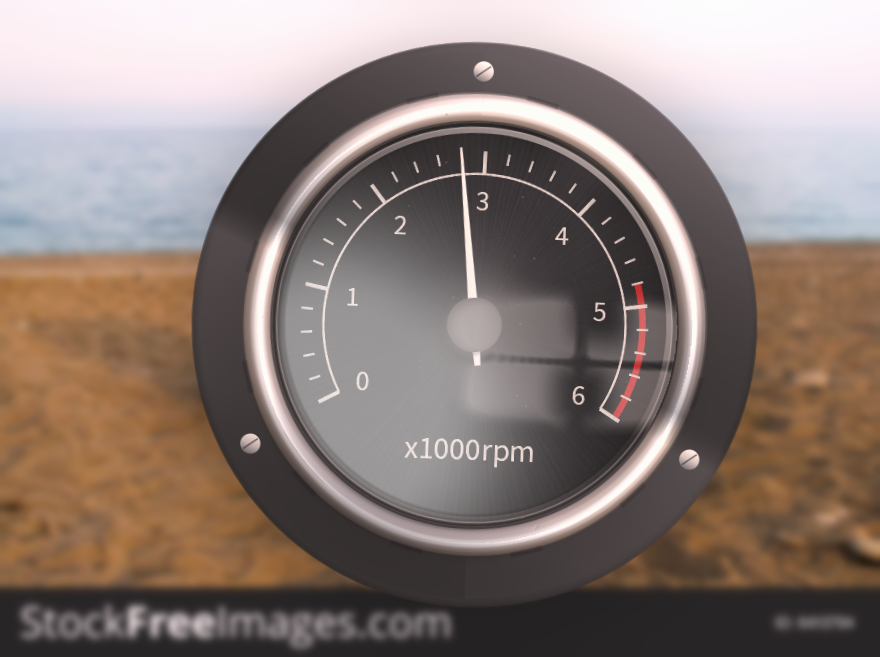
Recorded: 2800; rpm
